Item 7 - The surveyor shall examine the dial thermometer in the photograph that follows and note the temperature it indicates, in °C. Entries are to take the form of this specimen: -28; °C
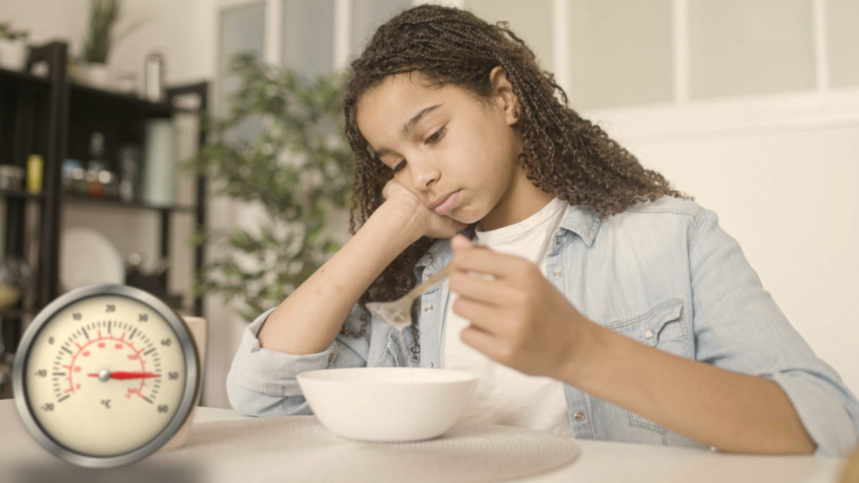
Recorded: 50; °C
